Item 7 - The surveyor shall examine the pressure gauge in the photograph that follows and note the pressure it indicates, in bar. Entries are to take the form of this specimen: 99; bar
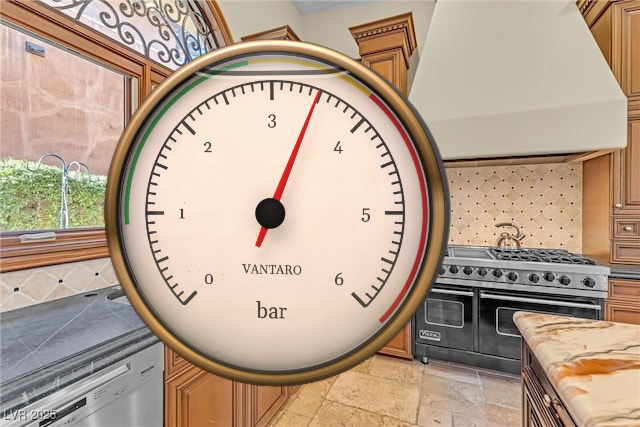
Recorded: 3.5; bar
